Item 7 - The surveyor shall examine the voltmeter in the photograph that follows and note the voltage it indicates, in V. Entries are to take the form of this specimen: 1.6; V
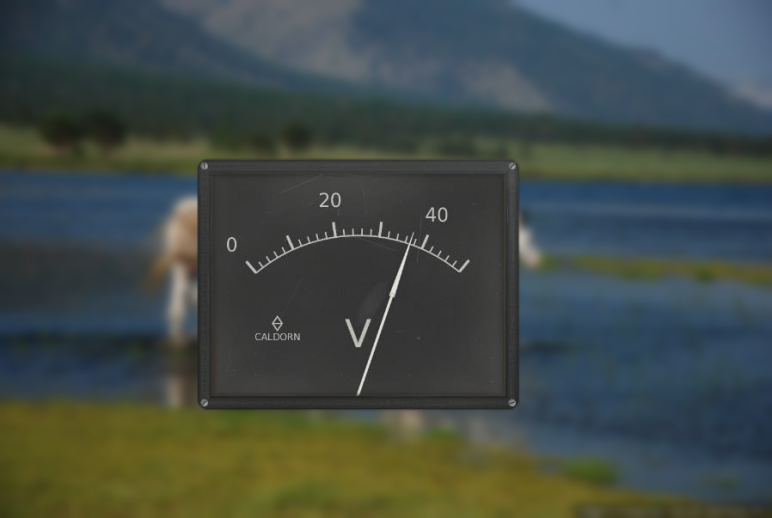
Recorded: 37; V
